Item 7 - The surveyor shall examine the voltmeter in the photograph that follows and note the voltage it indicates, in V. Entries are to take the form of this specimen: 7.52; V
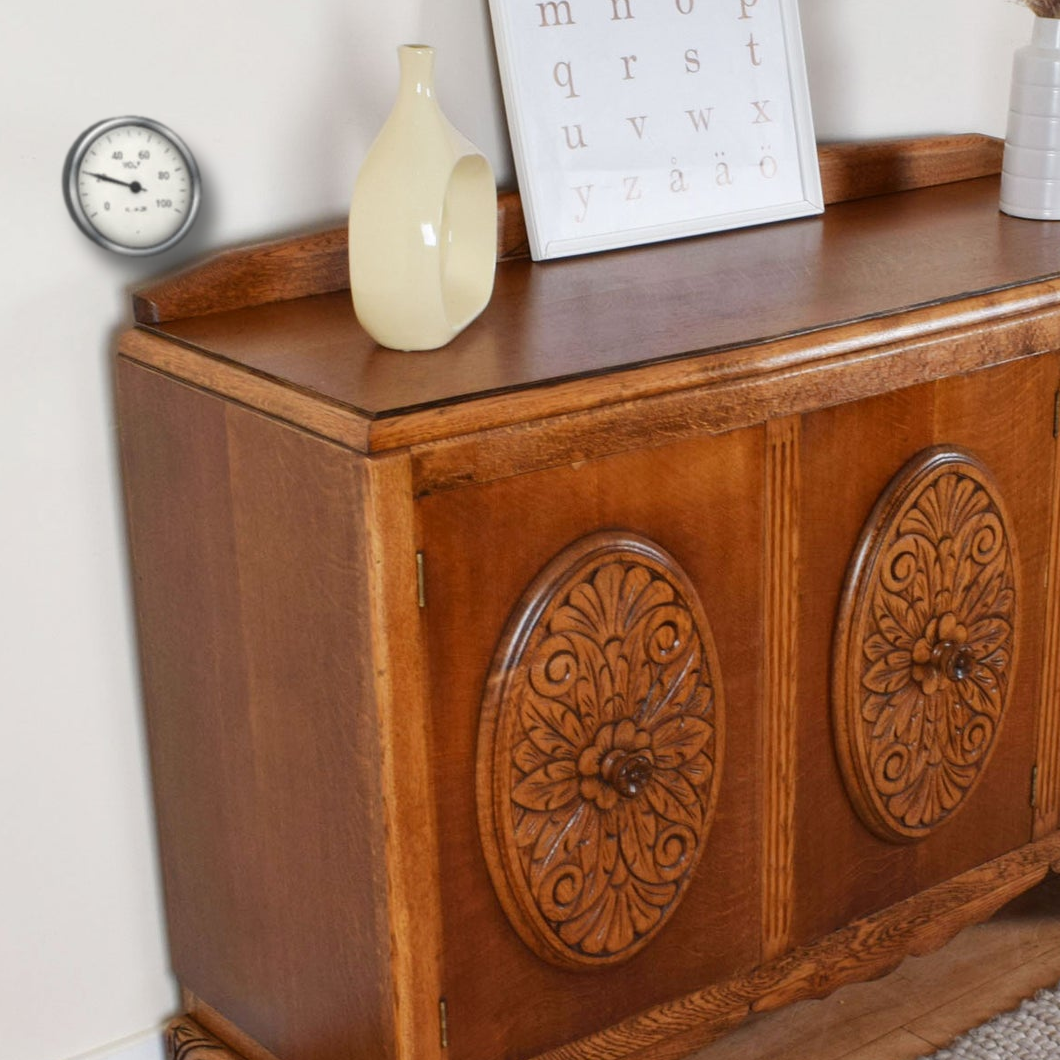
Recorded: 20; V
